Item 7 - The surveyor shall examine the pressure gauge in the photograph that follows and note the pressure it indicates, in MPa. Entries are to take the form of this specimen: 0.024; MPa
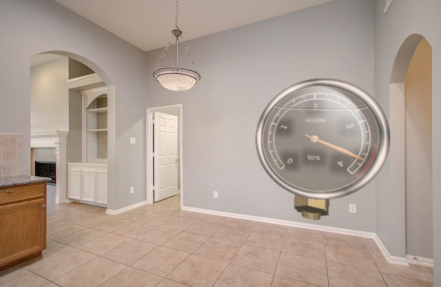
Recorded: 3.7; MPa
